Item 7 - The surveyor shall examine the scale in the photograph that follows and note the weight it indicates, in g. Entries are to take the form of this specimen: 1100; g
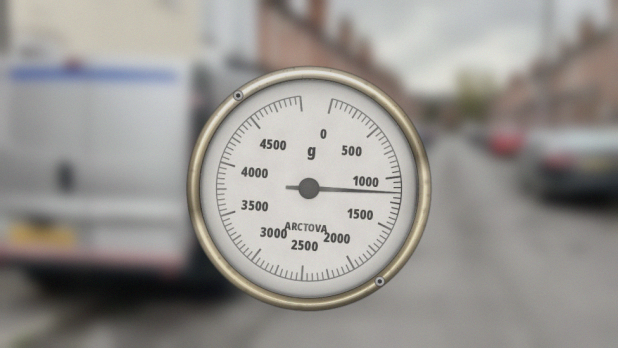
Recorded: 1150; g
